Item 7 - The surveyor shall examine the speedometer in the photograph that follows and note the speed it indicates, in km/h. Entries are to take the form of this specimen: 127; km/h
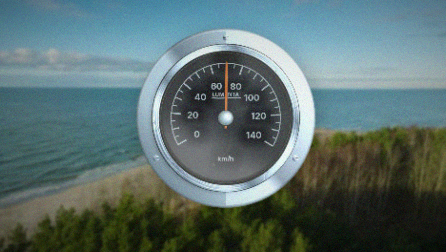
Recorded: 70; km/h
